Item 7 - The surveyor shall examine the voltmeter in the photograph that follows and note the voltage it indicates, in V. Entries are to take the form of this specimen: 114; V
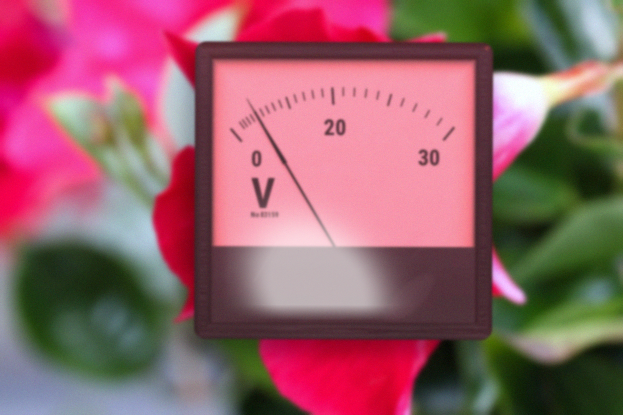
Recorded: 10; V
